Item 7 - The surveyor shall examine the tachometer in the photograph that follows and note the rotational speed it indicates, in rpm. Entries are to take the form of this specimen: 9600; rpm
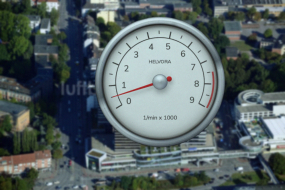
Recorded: 500; rpm
